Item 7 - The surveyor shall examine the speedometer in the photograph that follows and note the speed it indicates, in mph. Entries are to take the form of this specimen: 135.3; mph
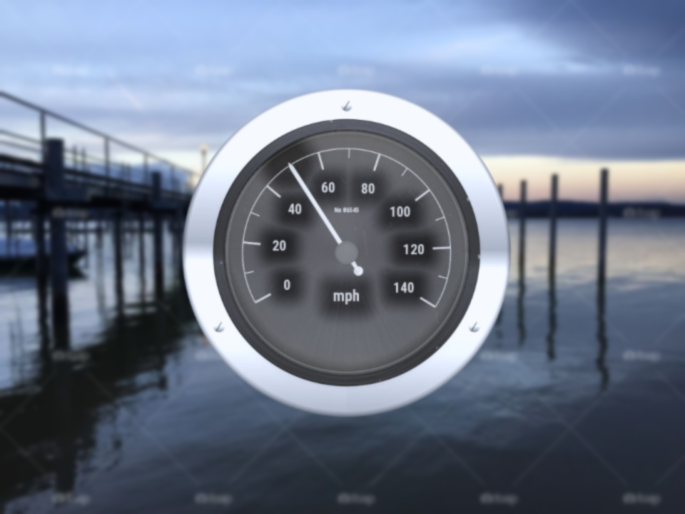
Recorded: 50; mph
